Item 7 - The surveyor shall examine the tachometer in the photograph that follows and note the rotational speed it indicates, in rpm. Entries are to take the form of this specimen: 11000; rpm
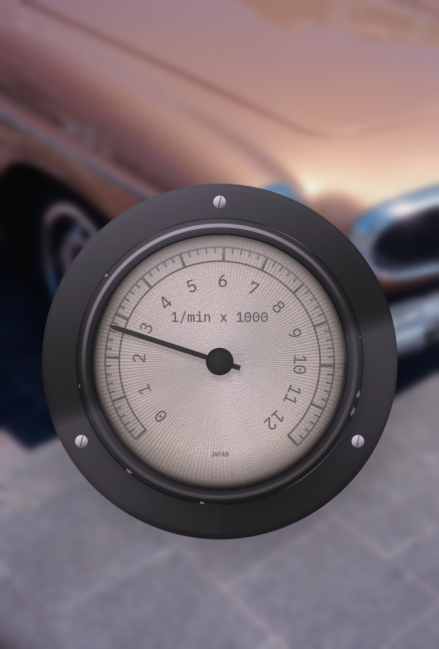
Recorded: 2700; rpm
